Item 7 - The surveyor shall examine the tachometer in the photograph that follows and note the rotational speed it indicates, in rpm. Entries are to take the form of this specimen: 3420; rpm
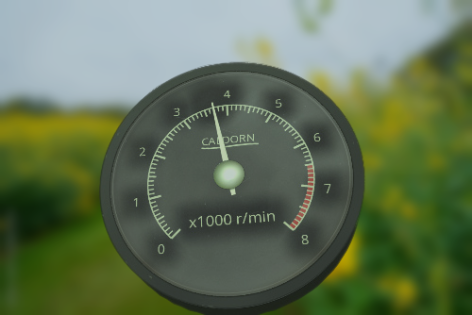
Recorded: 3700; rpm
